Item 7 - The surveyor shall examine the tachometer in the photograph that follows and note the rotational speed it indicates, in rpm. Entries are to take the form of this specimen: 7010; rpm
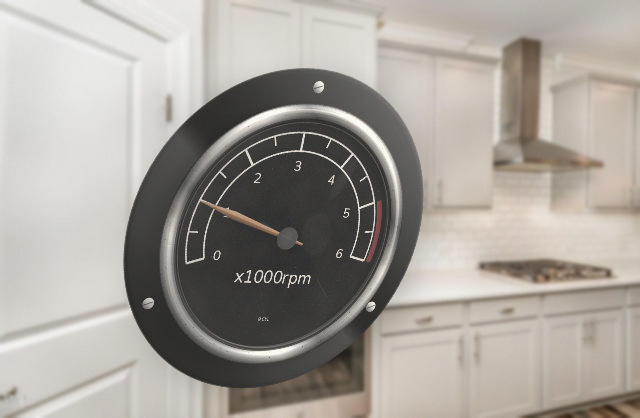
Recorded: 1000; rpm
